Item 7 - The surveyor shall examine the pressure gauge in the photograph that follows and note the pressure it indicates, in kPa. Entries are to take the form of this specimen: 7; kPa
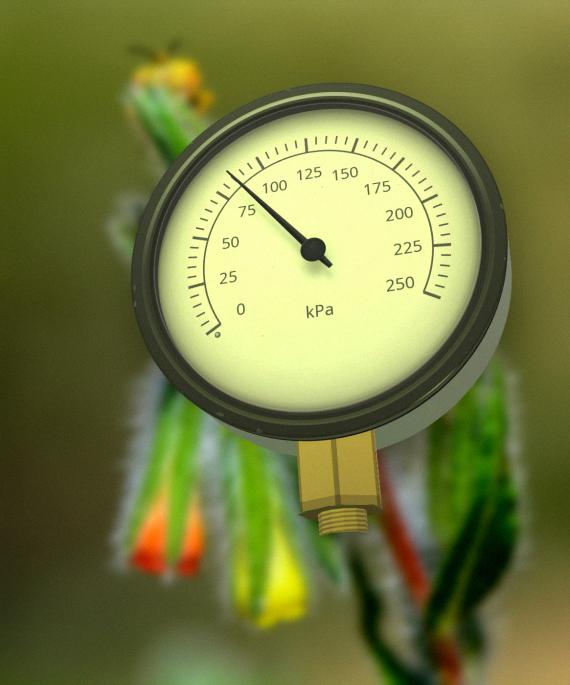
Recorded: 85; kPa
